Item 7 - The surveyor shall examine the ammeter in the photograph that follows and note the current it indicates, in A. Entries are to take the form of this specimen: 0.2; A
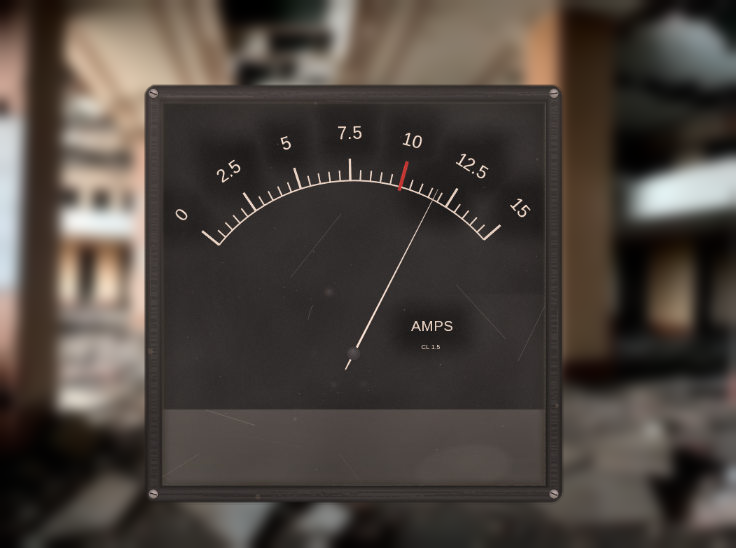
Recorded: 11.75; A
